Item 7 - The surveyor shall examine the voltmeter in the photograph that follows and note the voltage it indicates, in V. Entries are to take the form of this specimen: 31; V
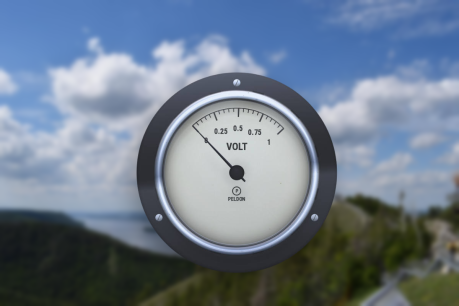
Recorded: 0; V
